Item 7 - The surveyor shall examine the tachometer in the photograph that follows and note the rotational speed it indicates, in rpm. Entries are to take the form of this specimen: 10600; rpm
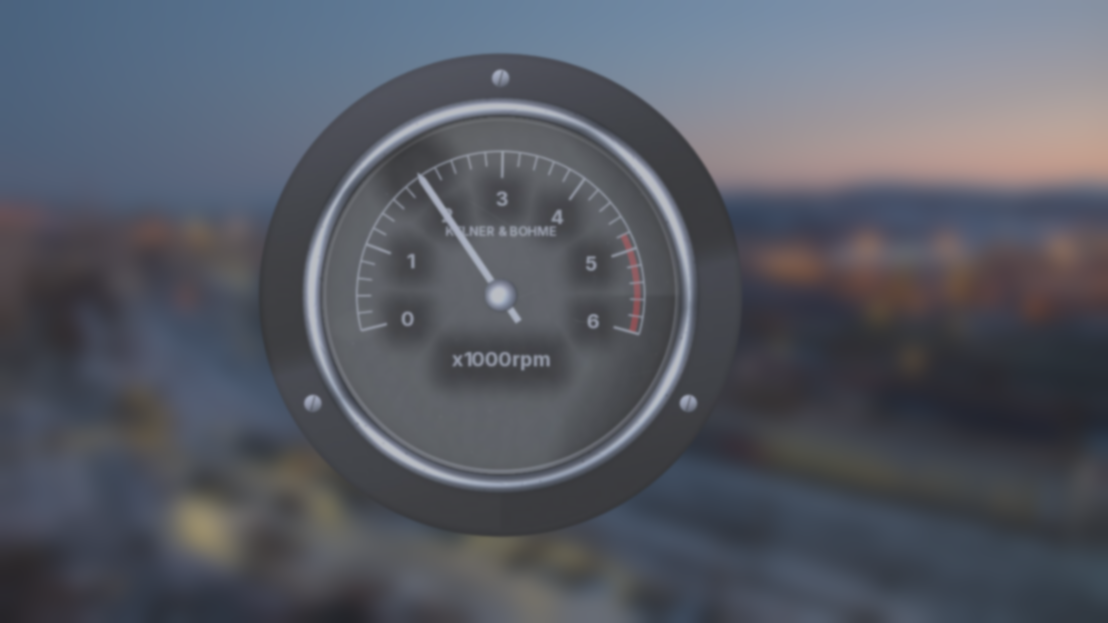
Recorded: 2000; rpm
